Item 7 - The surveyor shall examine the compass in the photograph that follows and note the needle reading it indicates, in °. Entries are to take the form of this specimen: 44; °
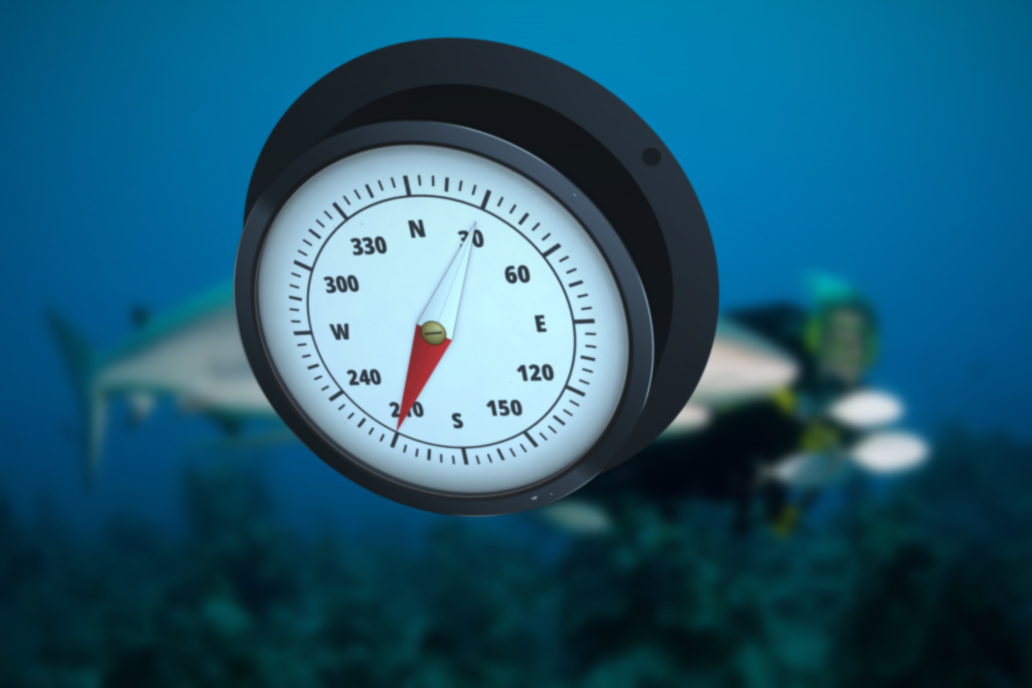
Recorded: 210; °
